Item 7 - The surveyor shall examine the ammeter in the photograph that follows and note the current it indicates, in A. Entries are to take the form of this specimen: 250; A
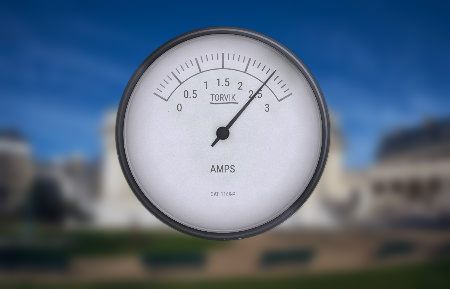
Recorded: 2.5; A
